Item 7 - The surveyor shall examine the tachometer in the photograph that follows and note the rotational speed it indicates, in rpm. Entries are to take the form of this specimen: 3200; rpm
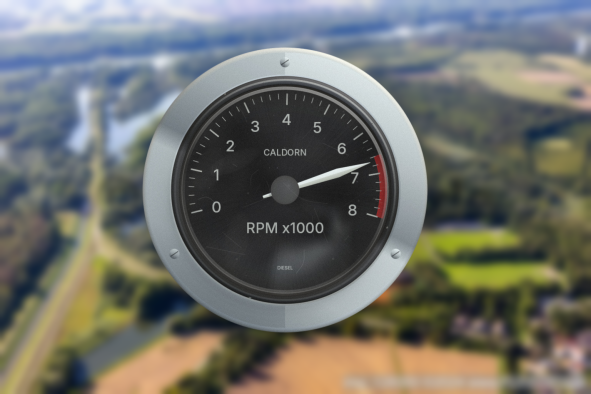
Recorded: 6700; rpm
